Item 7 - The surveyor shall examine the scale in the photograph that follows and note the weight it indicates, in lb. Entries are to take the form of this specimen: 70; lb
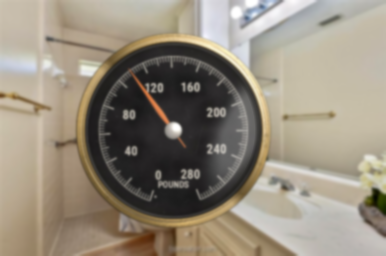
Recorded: 110; lb
